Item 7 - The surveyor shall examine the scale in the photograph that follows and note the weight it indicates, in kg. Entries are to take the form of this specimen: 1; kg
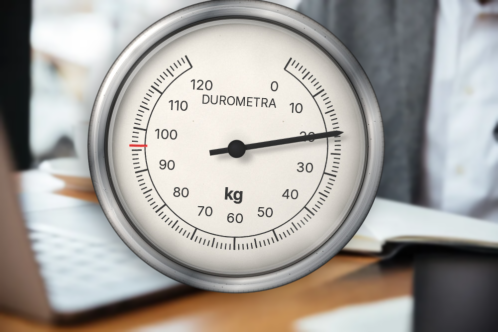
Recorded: 20; kg
